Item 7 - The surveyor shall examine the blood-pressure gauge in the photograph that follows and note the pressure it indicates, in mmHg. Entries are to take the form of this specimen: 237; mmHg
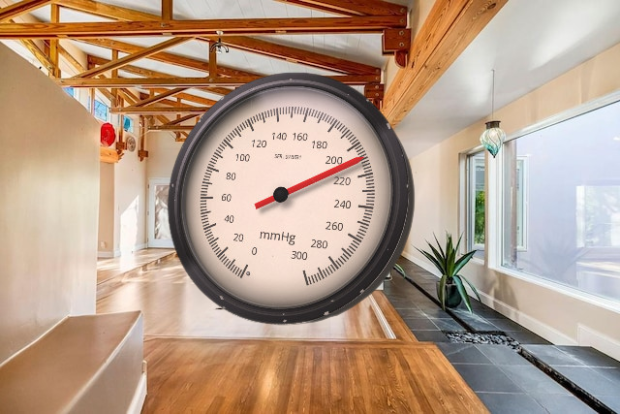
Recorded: 210; mmHg
